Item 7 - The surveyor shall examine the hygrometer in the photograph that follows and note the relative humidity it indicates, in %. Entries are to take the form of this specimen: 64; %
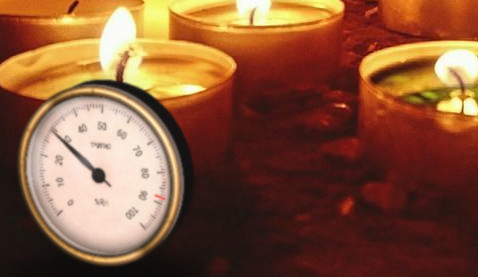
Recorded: 30; %
